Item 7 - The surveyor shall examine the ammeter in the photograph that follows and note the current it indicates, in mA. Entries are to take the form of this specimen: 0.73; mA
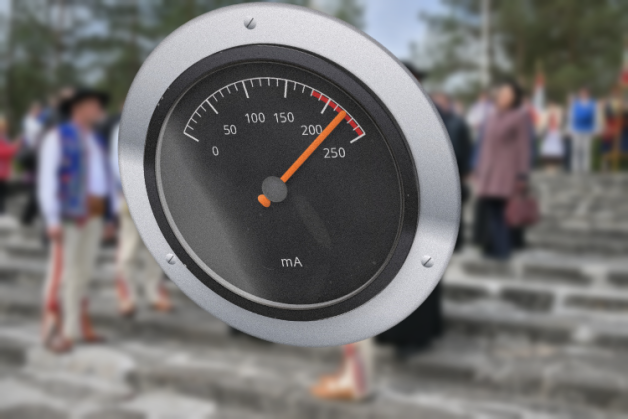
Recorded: 220; mA
